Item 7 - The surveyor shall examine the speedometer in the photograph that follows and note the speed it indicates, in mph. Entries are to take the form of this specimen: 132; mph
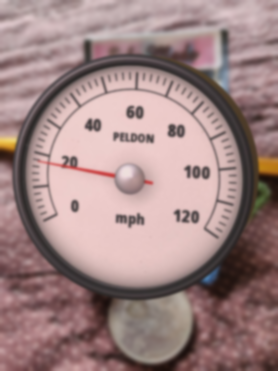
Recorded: 18; mph
